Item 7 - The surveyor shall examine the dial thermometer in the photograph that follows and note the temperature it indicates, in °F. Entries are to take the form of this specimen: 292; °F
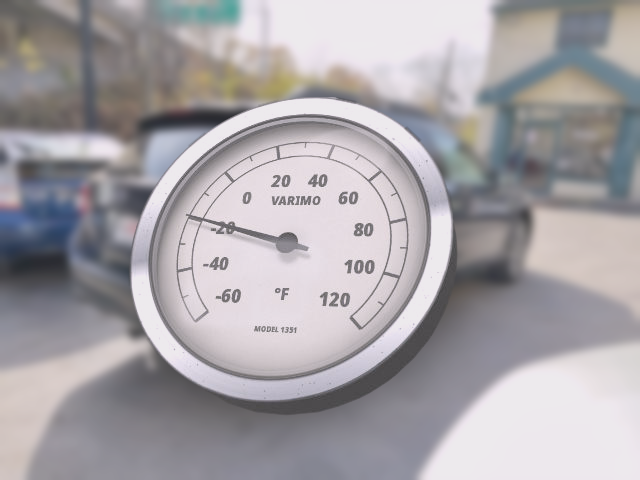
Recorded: -20; °F
